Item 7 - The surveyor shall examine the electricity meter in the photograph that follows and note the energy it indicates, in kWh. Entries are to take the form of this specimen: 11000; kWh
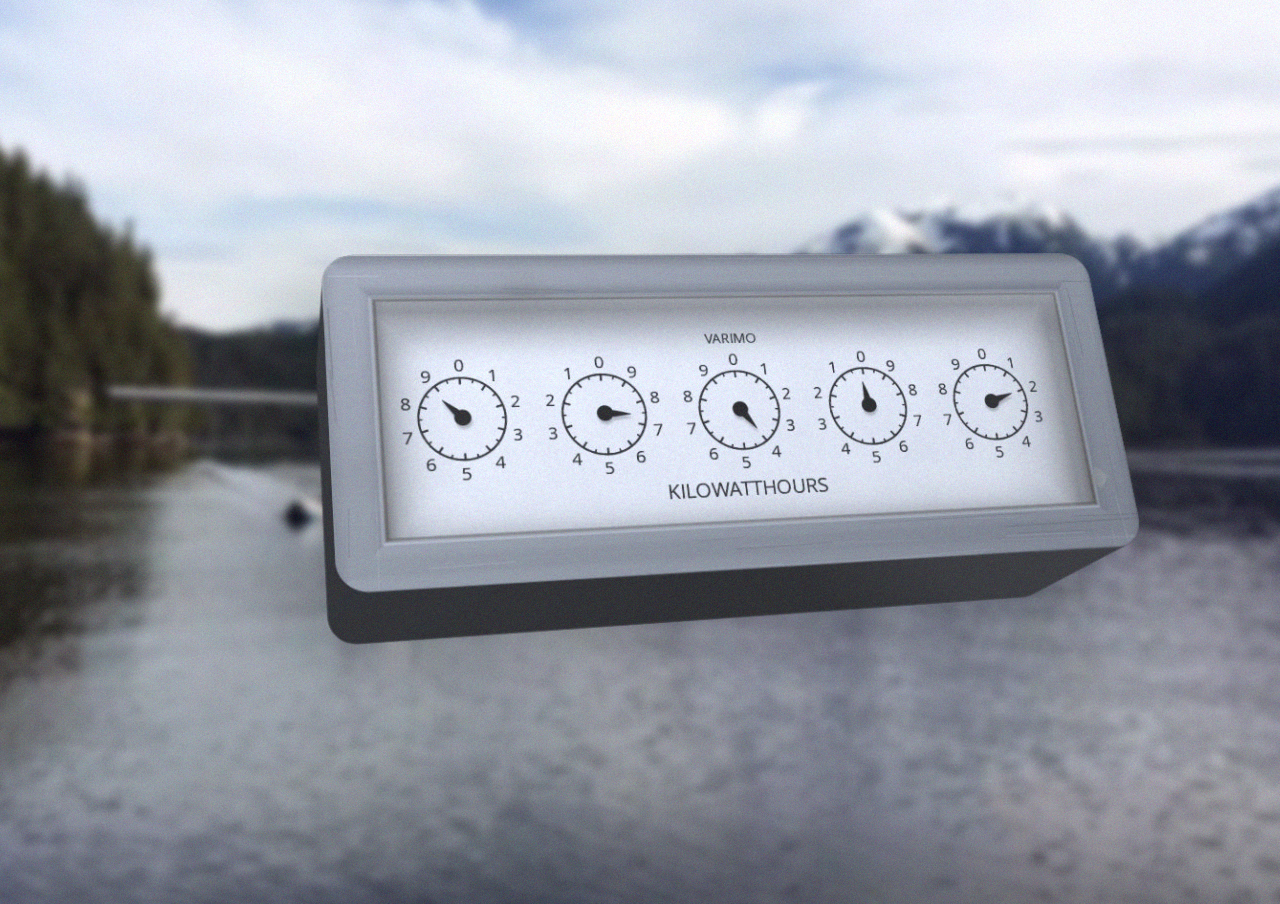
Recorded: 87402; kWh
